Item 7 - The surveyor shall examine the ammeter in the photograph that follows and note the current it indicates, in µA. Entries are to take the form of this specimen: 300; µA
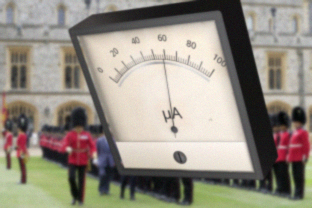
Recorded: 60; µA
